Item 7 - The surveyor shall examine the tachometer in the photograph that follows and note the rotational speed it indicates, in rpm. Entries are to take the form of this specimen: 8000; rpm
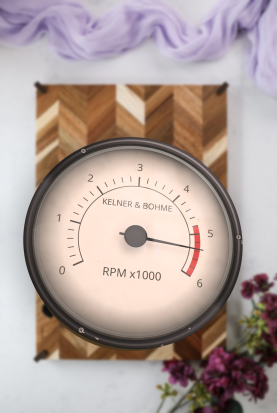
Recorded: 5400; rpm
